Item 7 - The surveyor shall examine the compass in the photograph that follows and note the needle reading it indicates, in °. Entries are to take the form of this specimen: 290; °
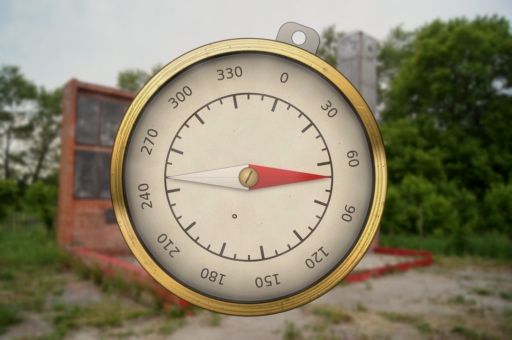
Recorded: 70; °
